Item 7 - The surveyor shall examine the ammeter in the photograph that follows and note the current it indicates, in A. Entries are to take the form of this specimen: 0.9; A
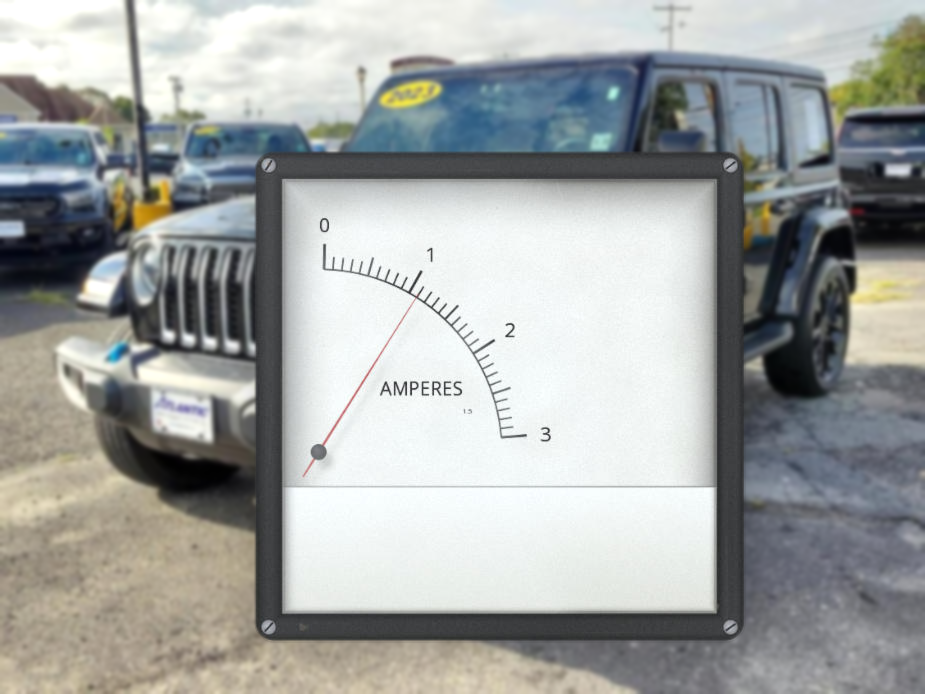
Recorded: 1.1; A
